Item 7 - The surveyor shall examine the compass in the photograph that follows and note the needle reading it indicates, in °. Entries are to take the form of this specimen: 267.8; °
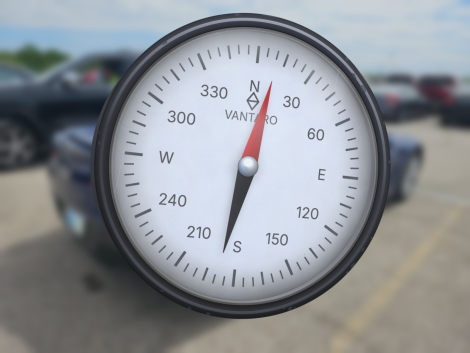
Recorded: 10; °
